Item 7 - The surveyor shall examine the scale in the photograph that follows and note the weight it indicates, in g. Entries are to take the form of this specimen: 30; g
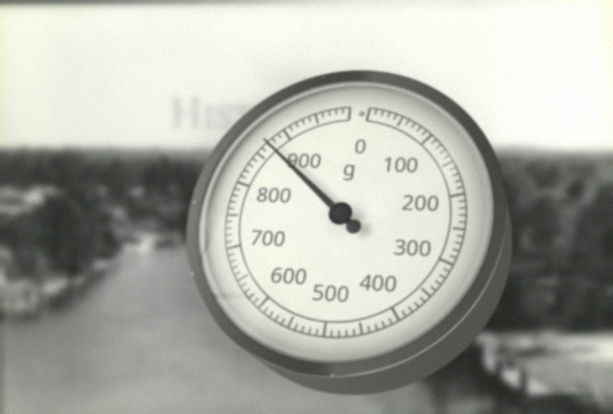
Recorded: 870; g
